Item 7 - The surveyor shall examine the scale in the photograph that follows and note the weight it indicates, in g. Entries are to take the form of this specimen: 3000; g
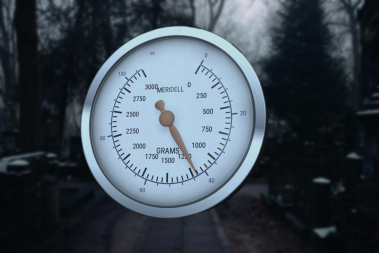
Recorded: 1200; g
